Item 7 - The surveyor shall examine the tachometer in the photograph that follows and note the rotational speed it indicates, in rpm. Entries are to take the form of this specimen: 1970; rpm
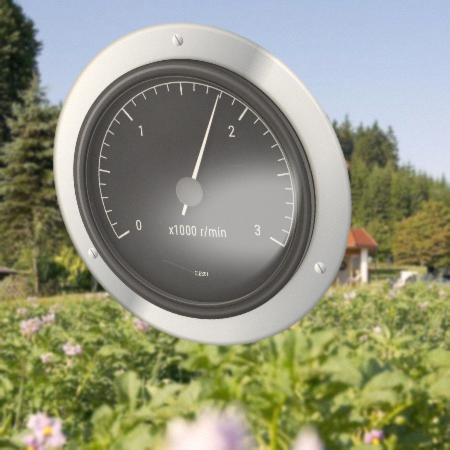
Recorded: 1800; rpm
